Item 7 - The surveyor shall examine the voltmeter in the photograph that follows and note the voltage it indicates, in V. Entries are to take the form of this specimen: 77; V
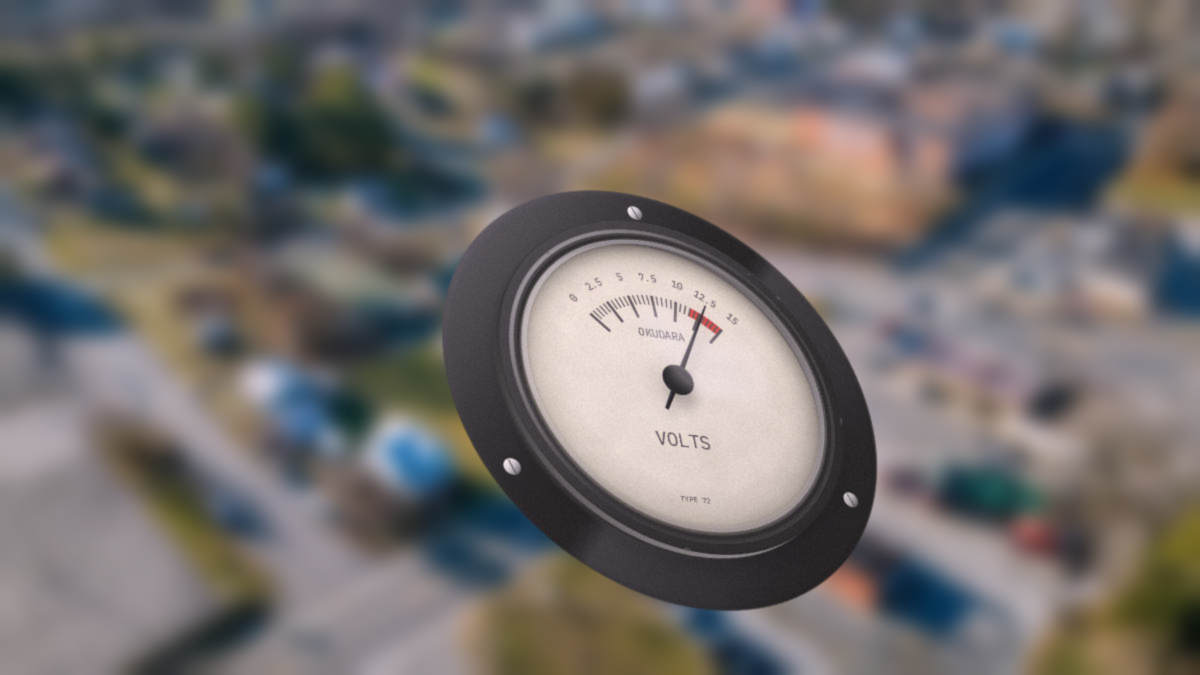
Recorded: 12.5; V
